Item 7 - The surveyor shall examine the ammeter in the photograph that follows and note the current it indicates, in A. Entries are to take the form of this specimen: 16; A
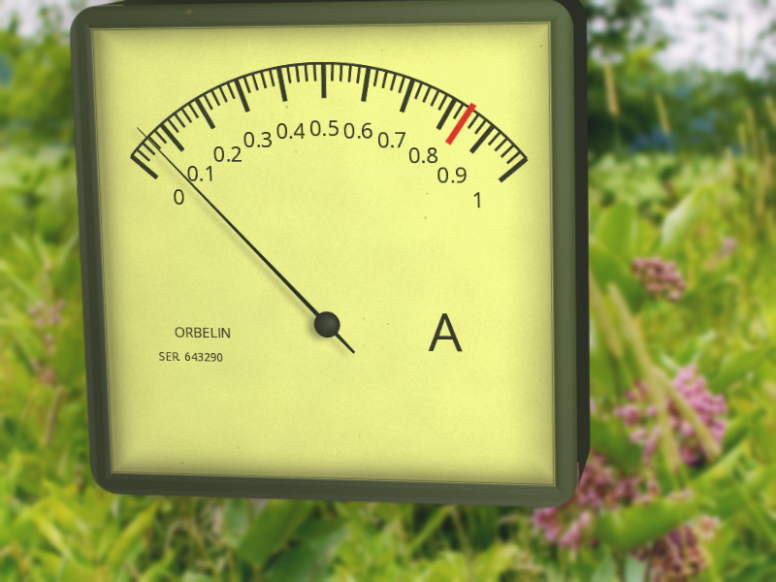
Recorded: 0.06; A
